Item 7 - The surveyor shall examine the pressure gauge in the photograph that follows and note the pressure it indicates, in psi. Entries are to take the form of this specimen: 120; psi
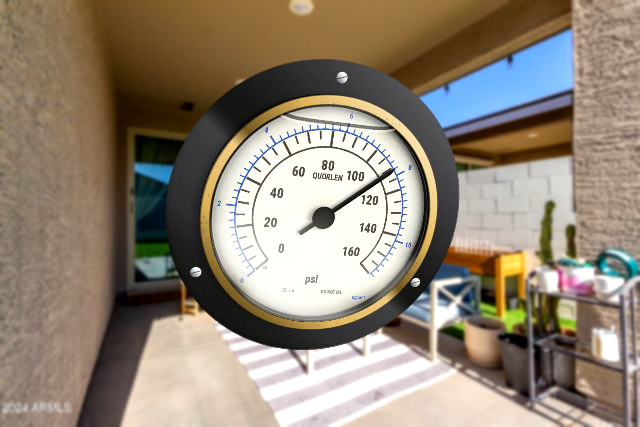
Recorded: 110; psi
